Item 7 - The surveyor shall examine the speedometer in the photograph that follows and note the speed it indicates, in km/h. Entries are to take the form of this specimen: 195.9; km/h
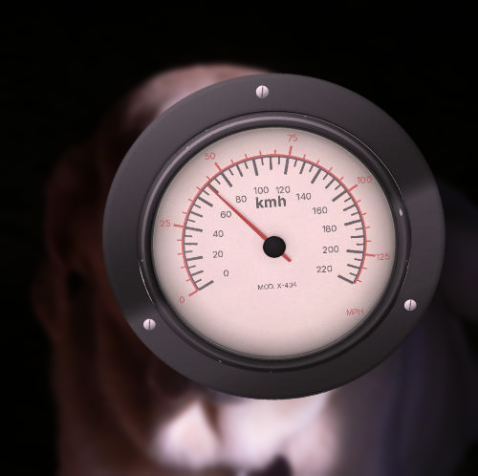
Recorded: 70; km/h
